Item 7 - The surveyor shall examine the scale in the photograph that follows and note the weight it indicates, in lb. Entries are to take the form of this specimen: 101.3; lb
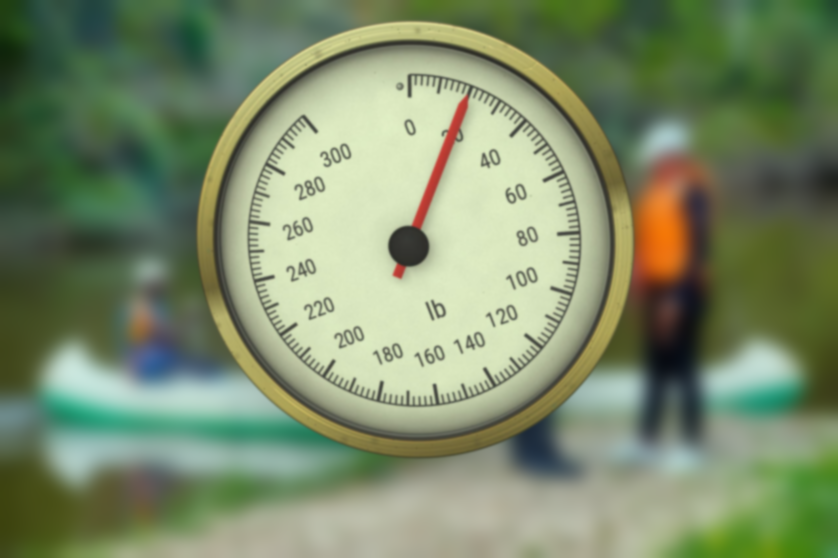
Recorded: 20; lb
